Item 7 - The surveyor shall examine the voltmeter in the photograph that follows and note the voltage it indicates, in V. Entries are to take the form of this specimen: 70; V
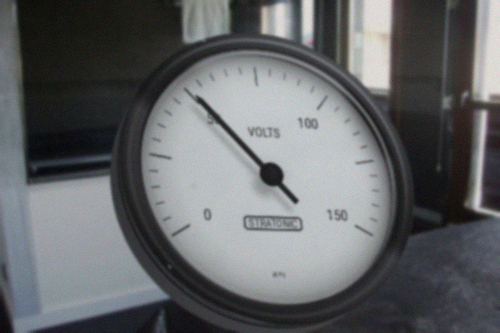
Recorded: 50; V
